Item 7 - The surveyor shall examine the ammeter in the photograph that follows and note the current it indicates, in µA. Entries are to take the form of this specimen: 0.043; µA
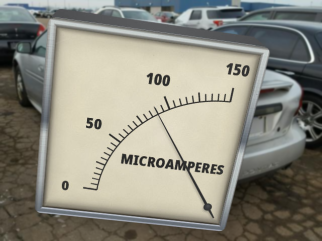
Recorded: 90; µA
